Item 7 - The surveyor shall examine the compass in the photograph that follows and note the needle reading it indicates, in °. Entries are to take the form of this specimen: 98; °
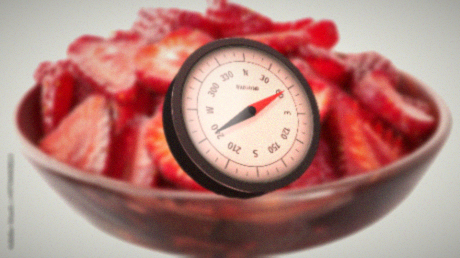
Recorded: 60; °
